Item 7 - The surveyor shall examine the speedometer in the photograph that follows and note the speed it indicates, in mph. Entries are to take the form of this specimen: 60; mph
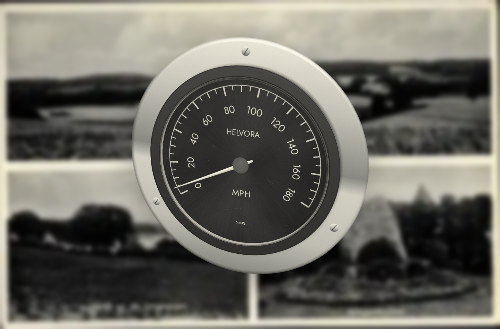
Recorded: 5; mph
